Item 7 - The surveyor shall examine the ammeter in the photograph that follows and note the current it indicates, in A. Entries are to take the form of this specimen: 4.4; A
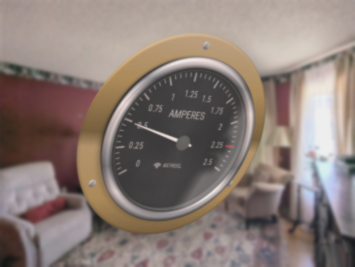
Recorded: 0.5; A
